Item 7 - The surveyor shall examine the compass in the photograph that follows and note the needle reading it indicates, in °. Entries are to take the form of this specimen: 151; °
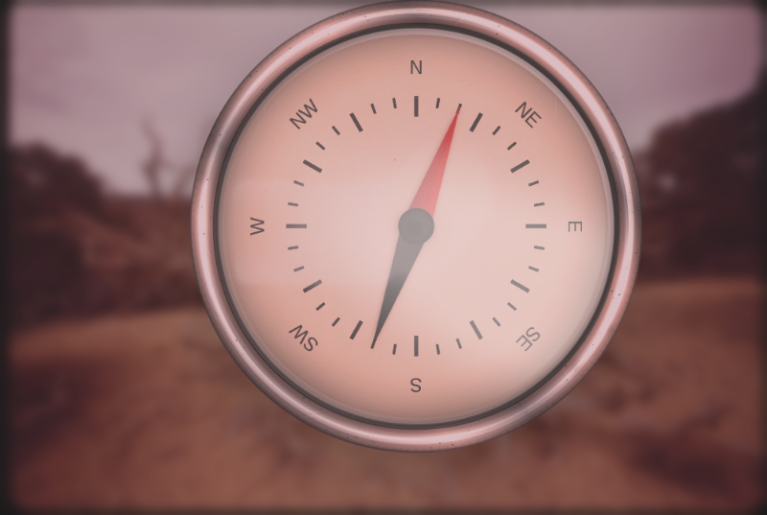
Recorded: 20; °
